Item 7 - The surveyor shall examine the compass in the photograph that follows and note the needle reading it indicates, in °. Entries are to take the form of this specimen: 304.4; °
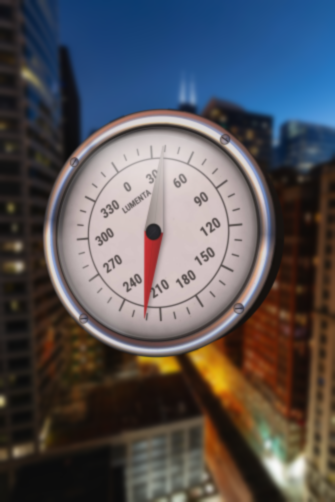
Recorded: 220; °
